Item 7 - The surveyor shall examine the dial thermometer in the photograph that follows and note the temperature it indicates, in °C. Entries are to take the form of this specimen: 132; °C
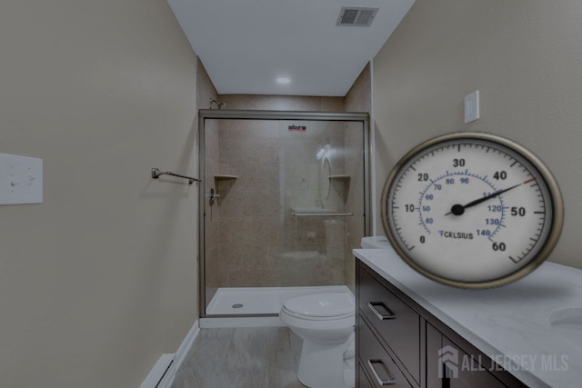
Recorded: 44; °C
